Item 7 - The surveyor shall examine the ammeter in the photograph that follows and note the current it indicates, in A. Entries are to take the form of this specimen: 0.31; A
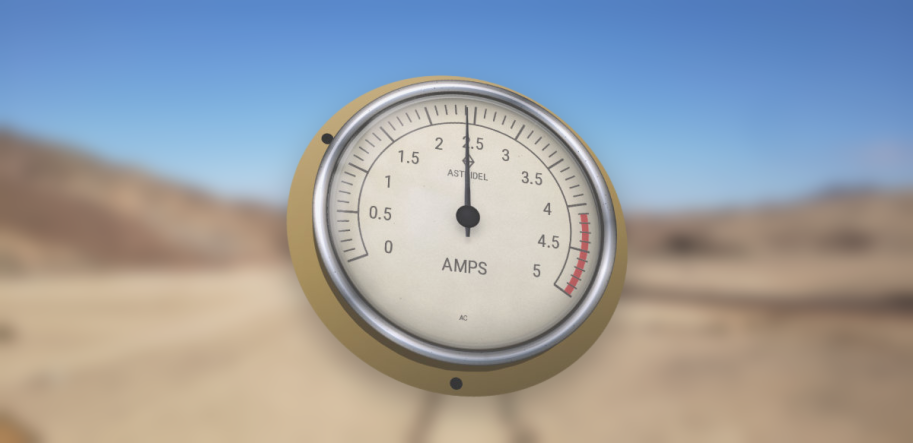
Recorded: 2.4; A
